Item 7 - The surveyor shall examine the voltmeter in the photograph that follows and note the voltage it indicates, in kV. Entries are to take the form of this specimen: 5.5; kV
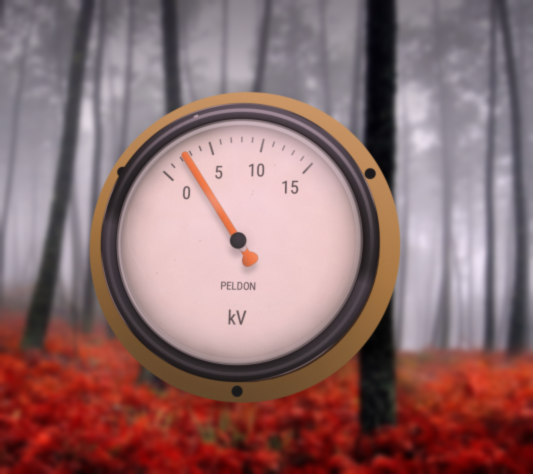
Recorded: 2.5; kV
